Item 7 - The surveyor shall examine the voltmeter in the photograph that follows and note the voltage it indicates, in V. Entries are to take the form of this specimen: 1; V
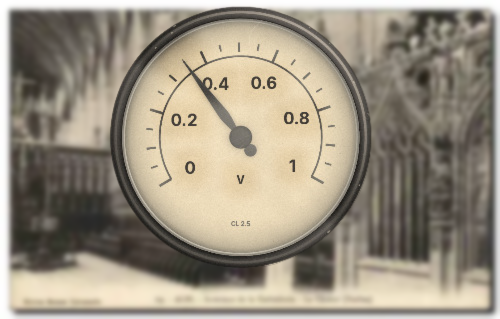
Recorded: 0.35; V
